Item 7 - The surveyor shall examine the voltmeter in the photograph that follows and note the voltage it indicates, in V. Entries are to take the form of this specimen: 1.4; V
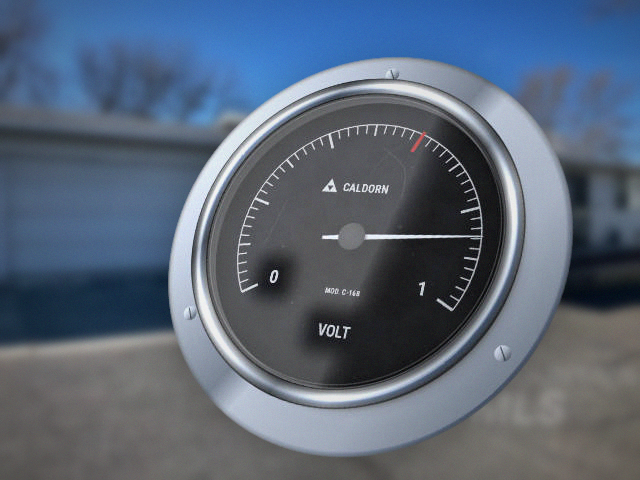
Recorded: 0.86; V
